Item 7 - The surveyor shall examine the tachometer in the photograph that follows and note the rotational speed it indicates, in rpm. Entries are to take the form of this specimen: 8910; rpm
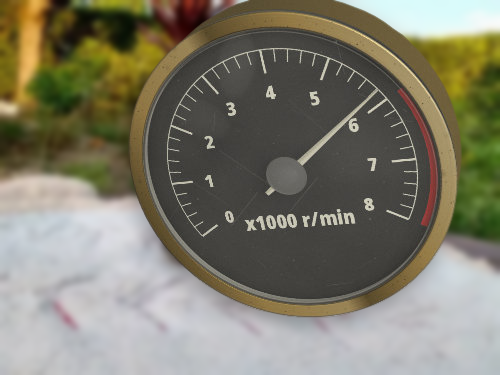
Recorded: 5800; rpm
